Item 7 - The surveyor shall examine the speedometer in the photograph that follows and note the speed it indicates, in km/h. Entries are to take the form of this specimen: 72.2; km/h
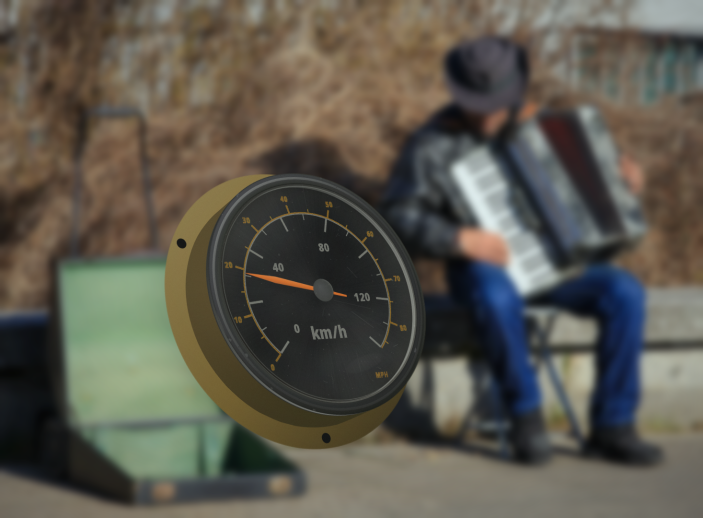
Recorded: 30; km/h
